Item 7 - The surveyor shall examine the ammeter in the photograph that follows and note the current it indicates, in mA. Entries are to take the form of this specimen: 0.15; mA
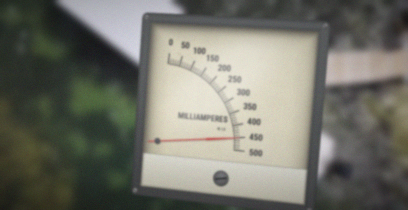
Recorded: 450; mA
